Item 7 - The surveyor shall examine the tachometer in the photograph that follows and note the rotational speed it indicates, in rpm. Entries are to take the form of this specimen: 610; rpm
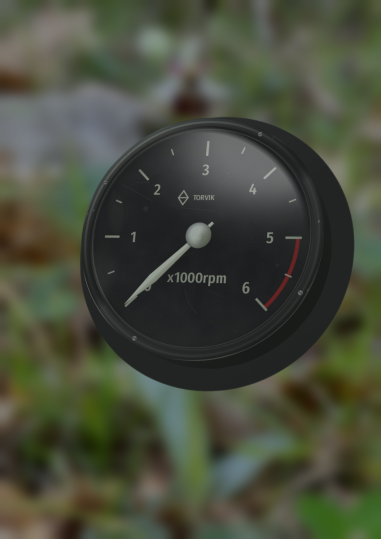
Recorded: 0; rpm
